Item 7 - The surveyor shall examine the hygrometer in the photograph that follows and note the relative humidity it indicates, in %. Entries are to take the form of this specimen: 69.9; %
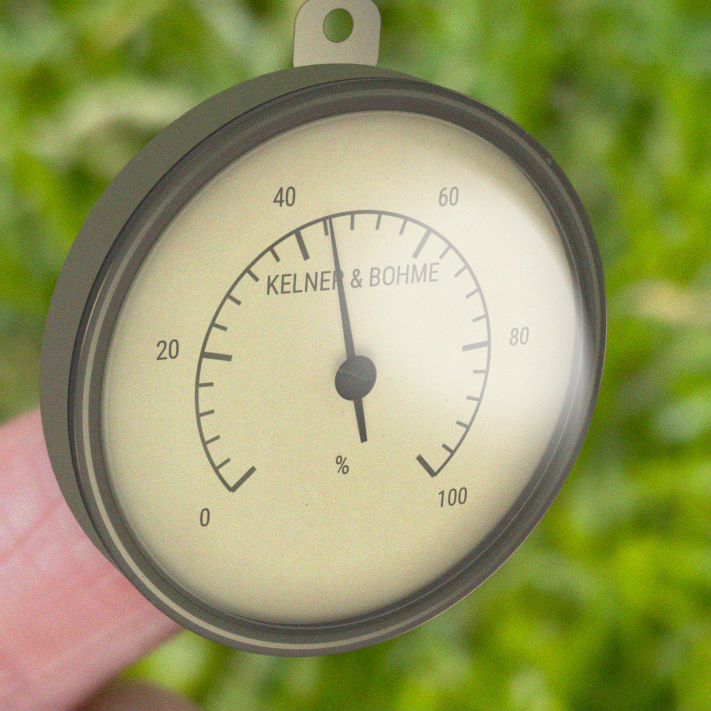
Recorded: 44; %
